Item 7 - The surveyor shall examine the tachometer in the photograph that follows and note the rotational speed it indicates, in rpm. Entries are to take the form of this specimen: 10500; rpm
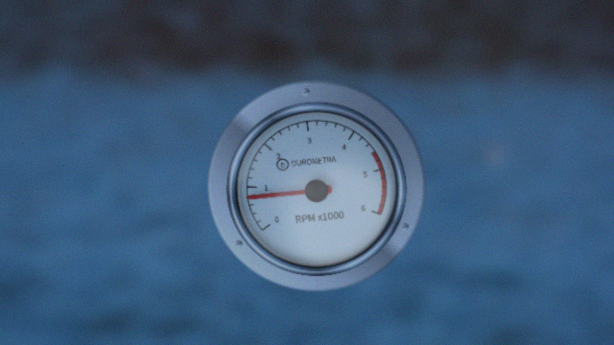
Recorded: 800; rpm
